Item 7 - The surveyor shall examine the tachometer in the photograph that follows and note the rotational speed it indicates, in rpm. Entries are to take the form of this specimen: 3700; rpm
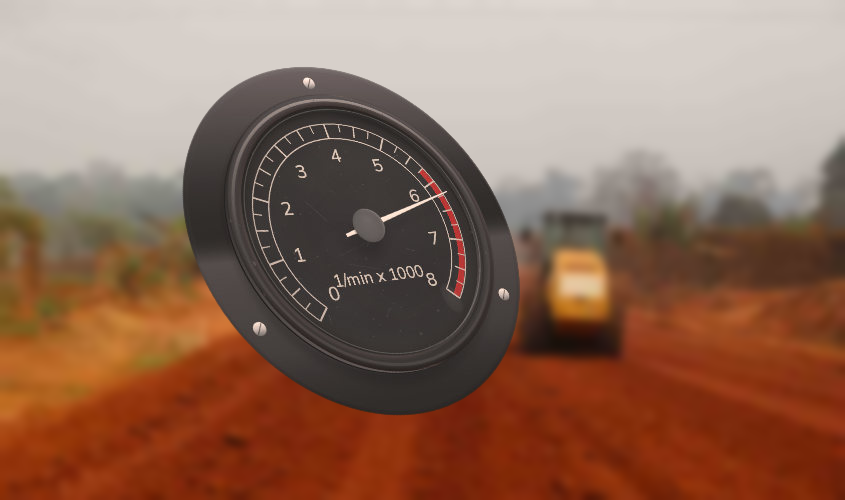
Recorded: 6250; rpm
